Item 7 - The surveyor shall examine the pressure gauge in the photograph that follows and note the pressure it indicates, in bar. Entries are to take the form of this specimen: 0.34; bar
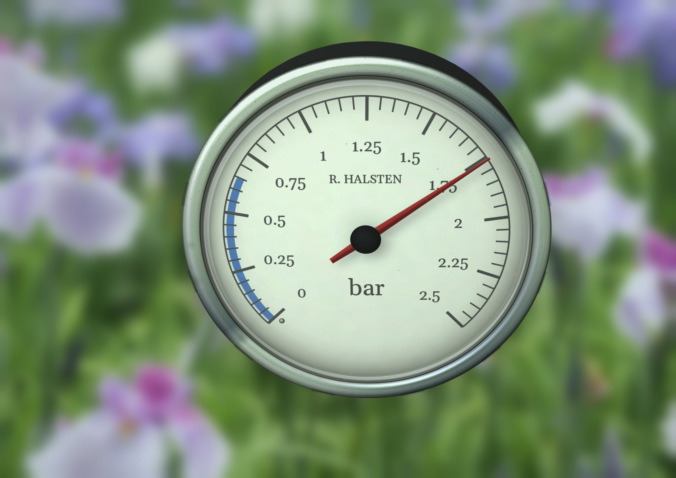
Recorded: 1.75; bar
